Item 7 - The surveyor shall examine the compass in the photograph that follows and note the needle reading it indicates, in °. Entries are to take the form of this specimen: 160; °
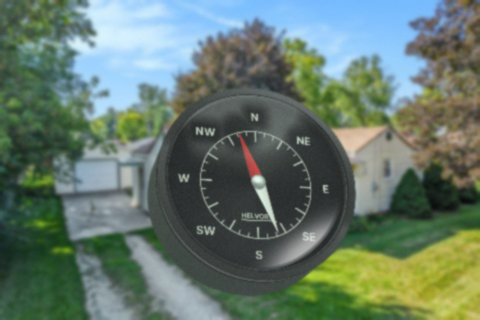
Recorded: 340; °
